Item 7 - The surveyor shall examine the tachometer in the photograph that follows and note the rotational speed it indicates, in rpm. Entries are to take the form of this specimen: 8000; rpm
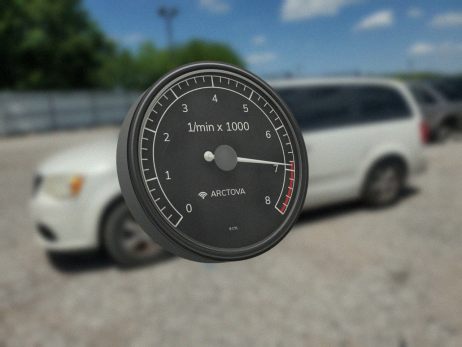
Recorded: 6900; rpm
